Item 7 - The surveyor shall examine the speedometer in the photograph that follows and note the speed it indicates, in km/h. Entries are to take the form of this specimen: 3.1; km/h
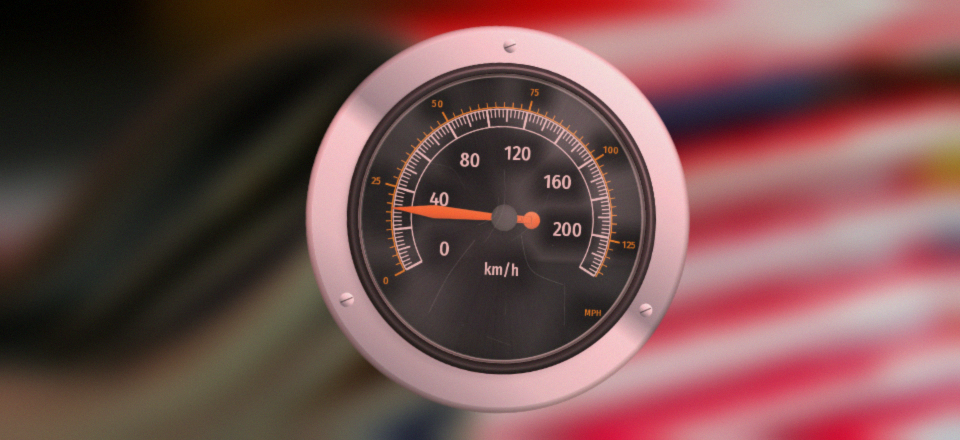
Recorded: 30; km/h
